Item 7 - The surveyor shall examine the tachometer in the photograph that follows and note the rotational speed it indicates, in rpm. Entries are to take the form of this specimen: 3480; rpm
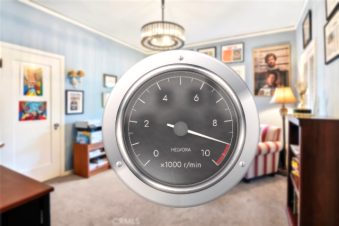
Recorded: 9000; rpm
